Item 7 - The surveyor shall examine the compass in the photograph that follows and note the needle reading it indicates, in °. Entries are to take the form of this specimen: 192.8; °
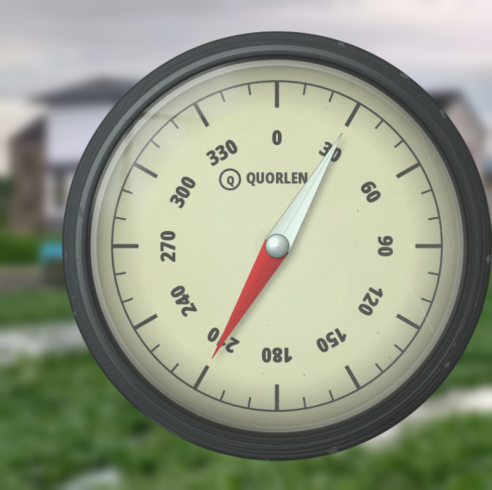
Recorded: 210; °
